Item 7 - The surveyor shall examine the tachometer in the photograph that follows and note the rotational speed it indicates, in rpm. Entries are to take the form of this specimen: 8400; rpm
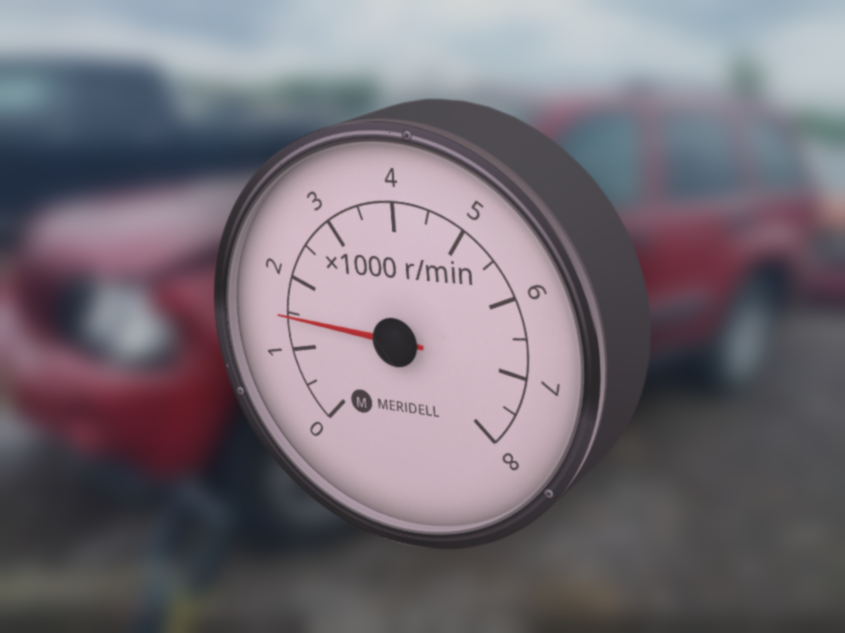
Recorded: 1500; rpm
